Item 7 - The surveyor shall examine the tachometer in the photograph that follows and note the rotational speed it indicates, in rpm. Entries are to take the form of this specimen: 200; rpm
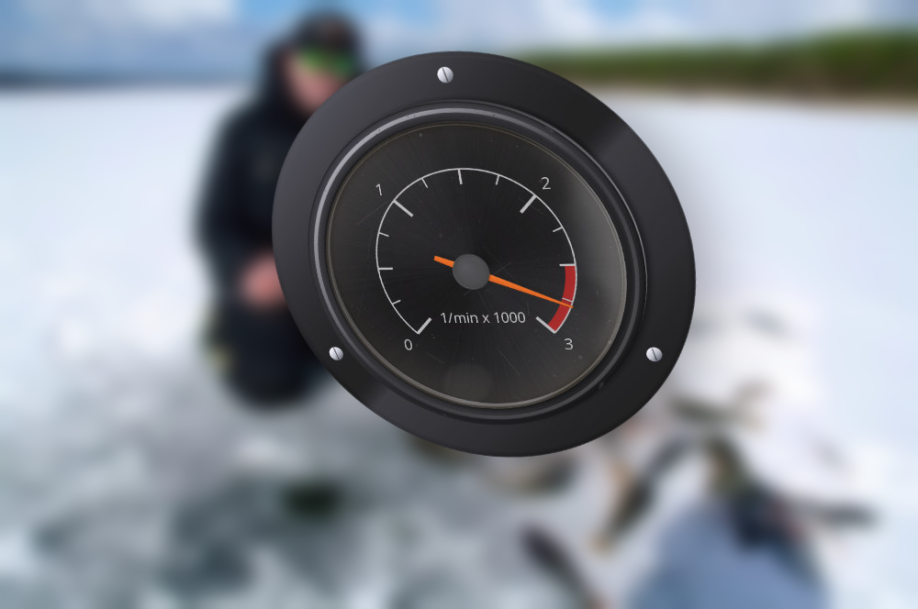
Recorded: 2750; rpm
